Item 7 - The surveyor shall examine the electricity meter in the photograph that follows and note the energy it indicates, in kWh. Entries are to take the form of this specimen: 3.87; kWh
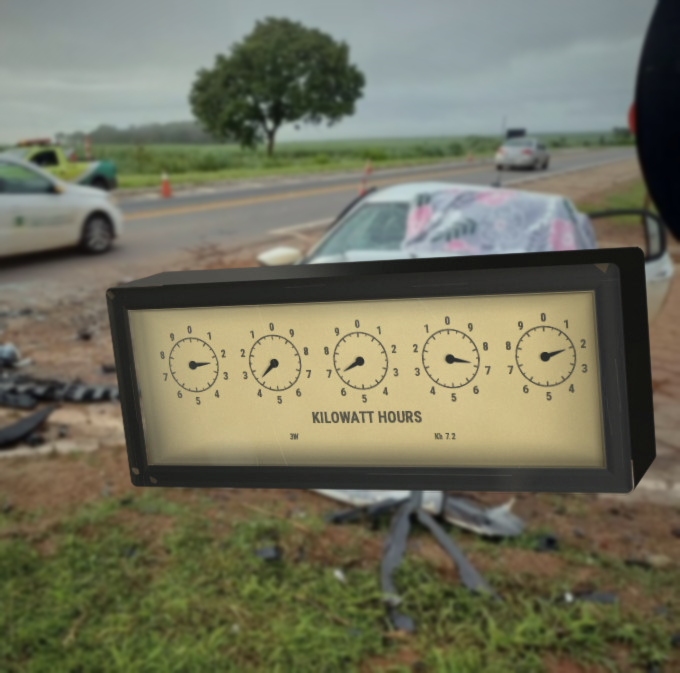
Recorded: 23672; kWh
